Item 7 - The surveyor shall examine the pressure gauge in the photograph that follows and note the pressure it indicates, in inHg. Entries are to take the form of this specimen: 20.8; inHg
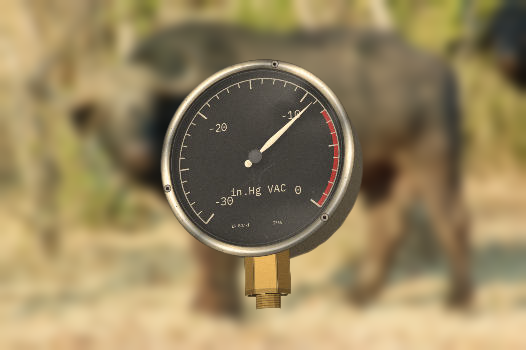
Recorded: -9; inHg
